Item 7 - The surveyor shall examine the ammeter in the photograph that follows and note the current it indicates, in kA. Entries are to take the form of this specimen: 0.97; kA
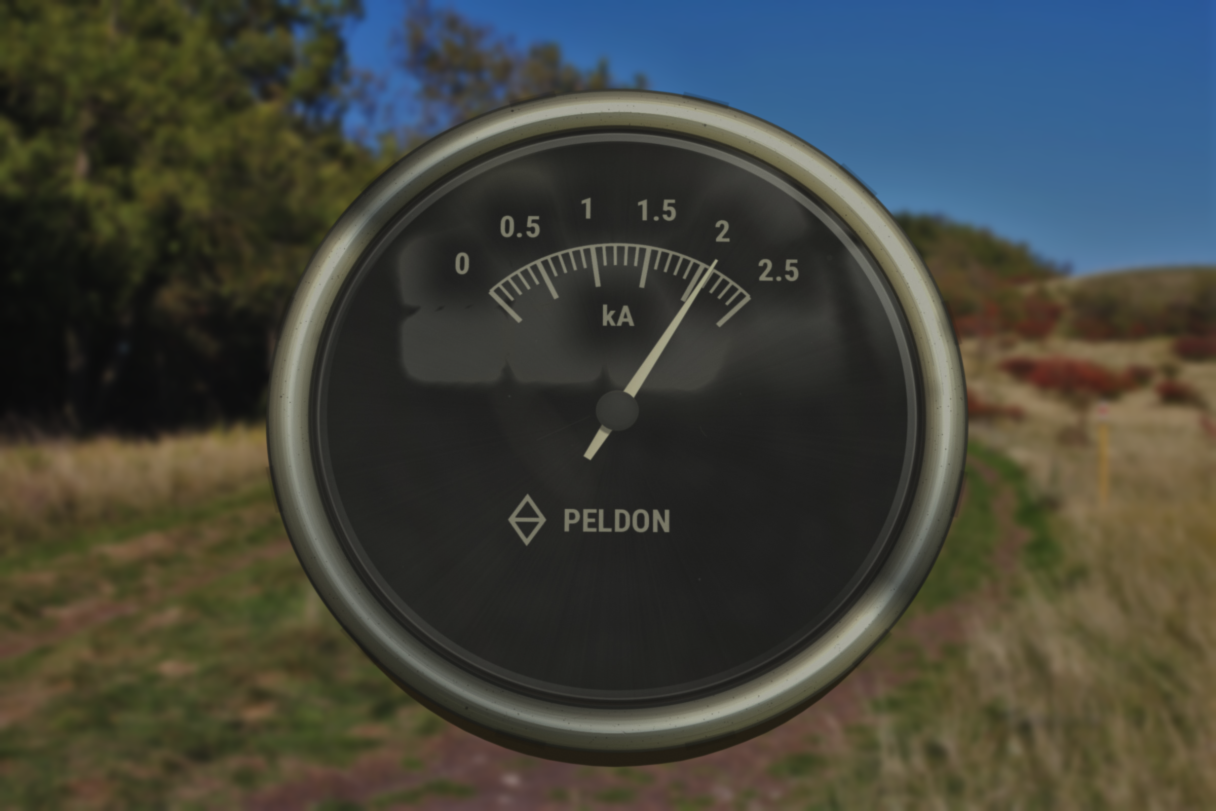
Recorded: 2.1; kA
